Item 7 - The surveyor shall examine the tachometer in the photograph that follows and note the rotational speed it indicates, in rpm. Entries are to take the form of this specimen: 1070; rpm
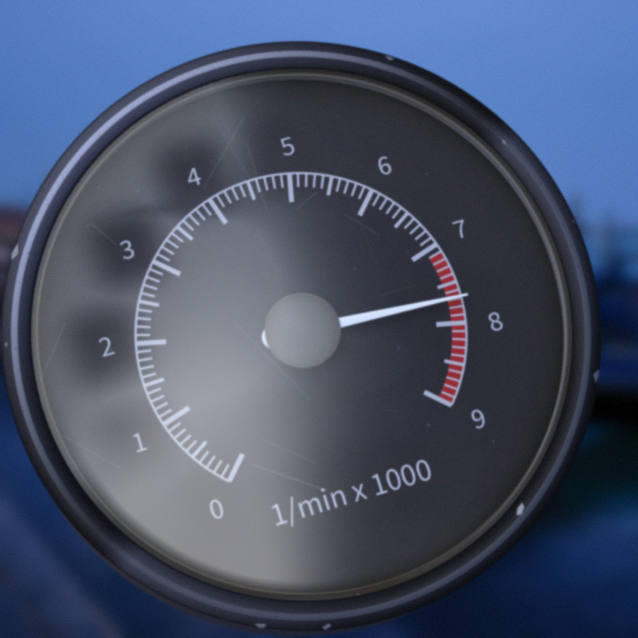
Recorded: 7700; rpm
